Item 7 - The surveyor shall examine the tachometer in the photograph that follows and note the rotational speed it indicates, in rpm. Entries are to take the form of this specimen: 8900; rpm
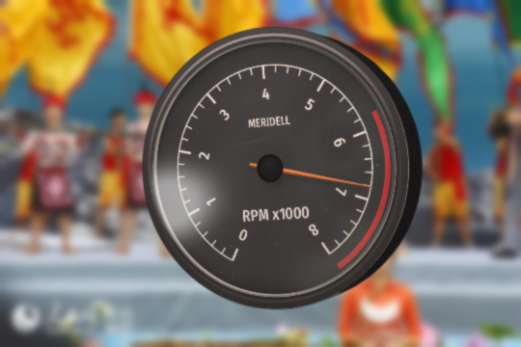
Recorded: 6800; rpm
